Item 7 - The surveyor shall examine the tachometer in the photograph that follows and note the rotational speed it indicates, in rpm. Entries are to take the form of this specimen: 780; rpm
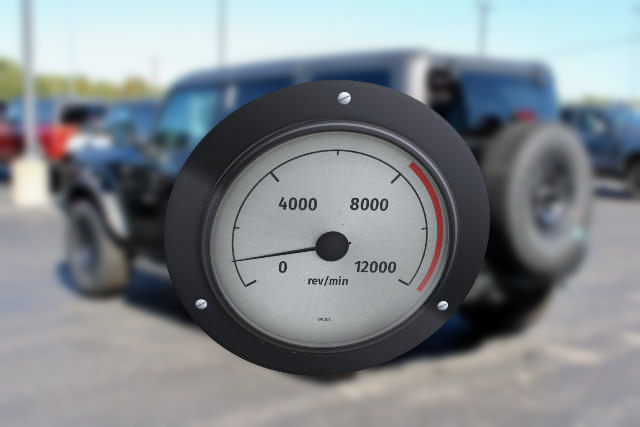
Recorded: 1000; rpm
